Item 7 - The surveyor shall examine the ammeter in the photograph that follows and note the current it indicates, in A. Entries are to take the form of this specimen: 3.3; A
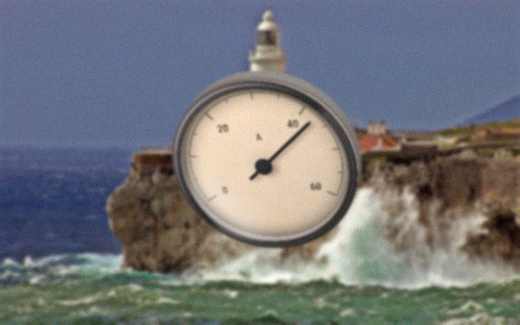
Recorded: 42.5; A
